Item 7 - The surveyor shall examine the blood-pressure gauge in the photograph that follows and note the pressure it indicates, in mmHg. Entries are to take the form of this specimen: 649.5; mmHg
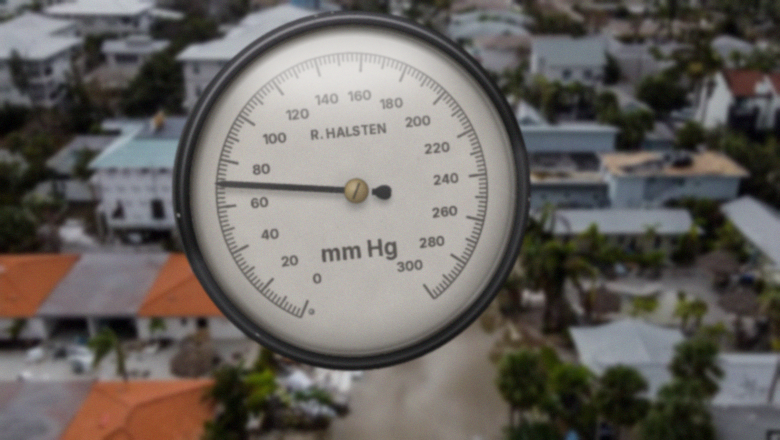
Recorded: 70; mmHg
